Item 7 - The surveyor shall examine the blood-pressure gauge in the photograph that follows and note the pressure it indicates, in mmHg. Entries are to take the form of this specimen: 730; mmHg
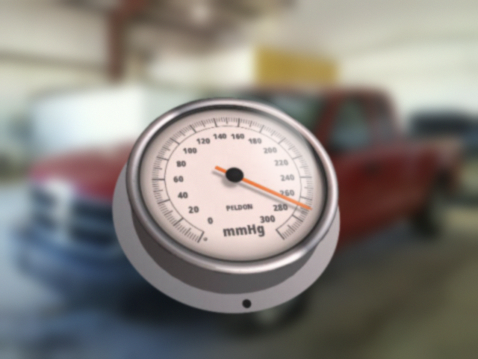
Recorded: 270; mmHg
